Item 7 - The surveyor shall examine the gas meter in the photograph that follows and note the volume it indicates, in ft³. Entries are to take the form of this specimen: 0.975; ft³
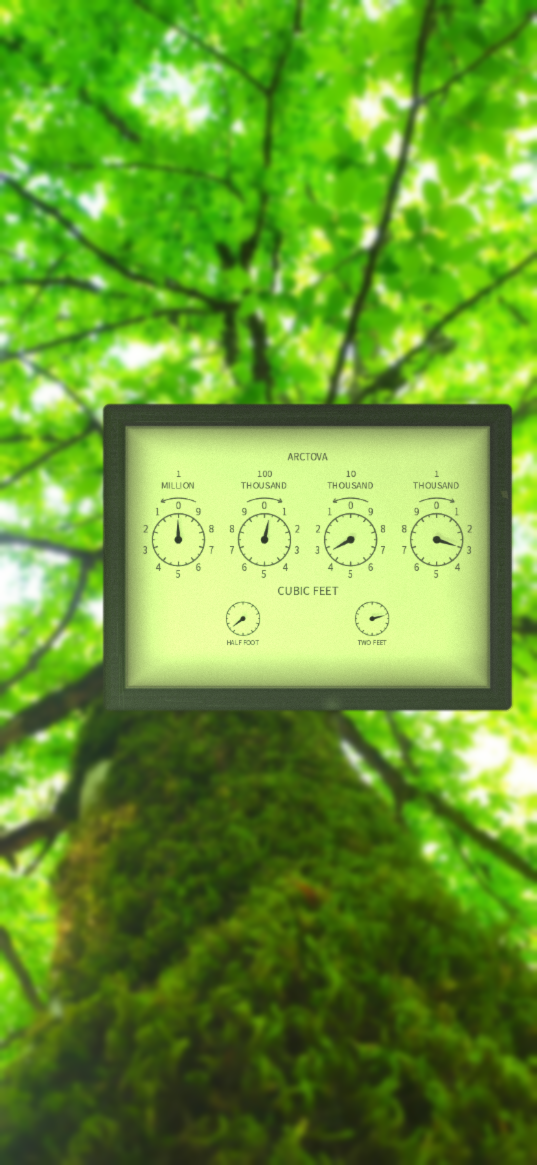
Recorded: 3300; ft³
